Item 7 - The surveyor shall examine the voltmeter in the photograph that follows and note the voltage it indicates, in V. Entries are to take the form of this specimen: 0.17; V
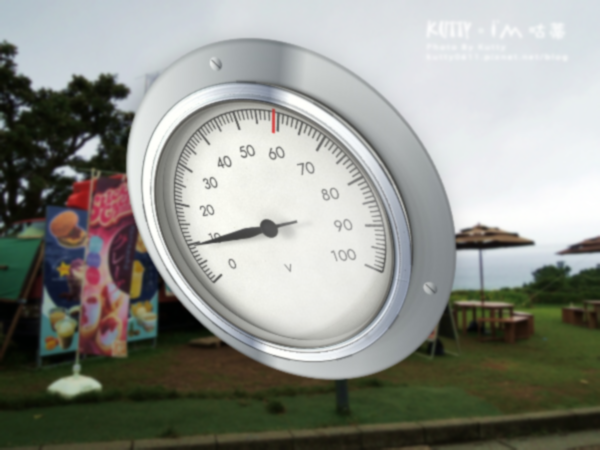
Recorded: 10; V
